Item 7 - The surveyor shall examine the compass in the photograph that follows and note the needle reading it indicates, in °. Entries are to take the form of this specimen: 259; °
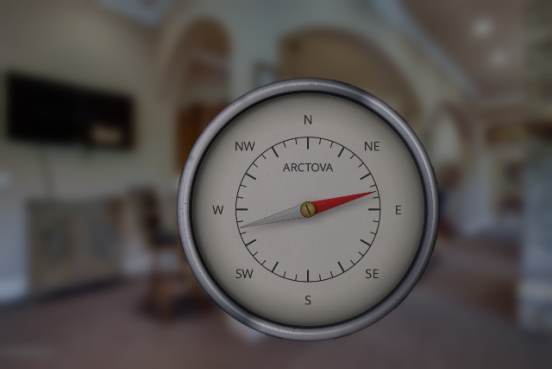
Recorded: 75; °
